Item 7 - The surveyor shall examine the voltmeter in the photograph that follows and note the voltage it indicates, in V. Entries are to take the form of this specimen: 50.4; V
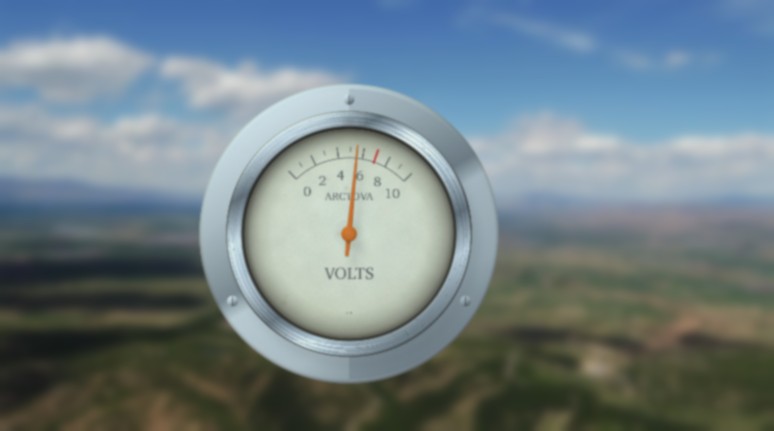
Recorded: 5.5; V
